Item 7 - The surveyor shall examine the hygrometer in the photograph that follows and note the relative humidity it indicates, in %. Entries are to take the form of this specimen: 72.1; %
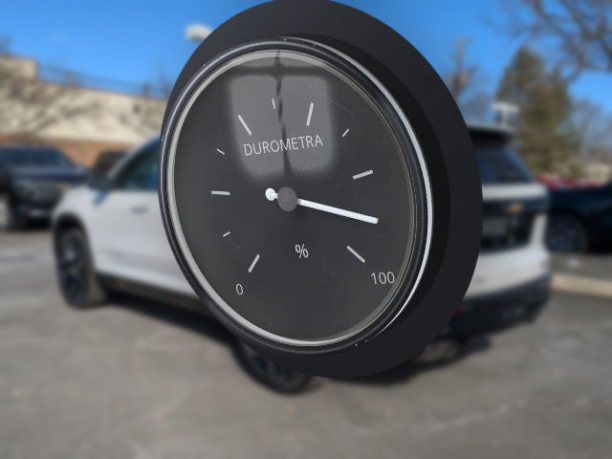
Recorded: 90; %
